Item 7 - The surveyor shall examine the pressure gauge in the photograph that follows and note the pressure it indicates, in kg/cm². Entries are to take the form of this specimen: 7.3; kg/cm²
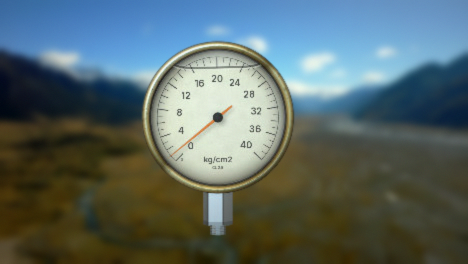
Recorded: 1; kg/cm²
